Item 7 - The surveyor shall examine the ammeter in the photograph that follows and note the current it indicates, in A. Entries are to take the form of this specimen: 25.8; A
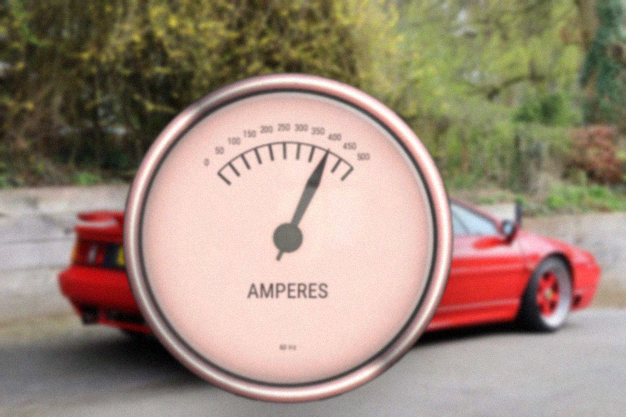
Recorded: 400; A
